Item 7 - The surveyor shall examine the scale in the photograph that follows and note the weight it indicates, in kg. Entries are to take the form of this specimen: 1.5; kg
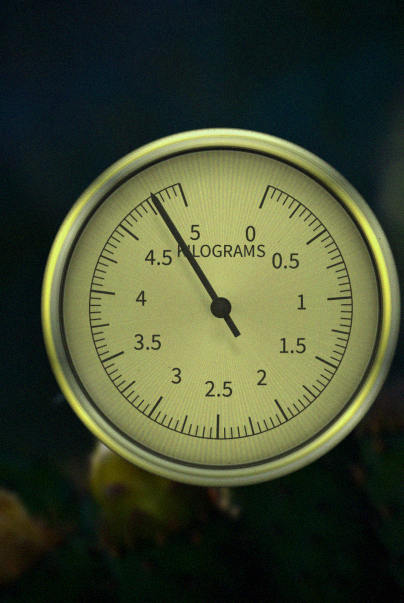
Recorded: 4.8; kg
